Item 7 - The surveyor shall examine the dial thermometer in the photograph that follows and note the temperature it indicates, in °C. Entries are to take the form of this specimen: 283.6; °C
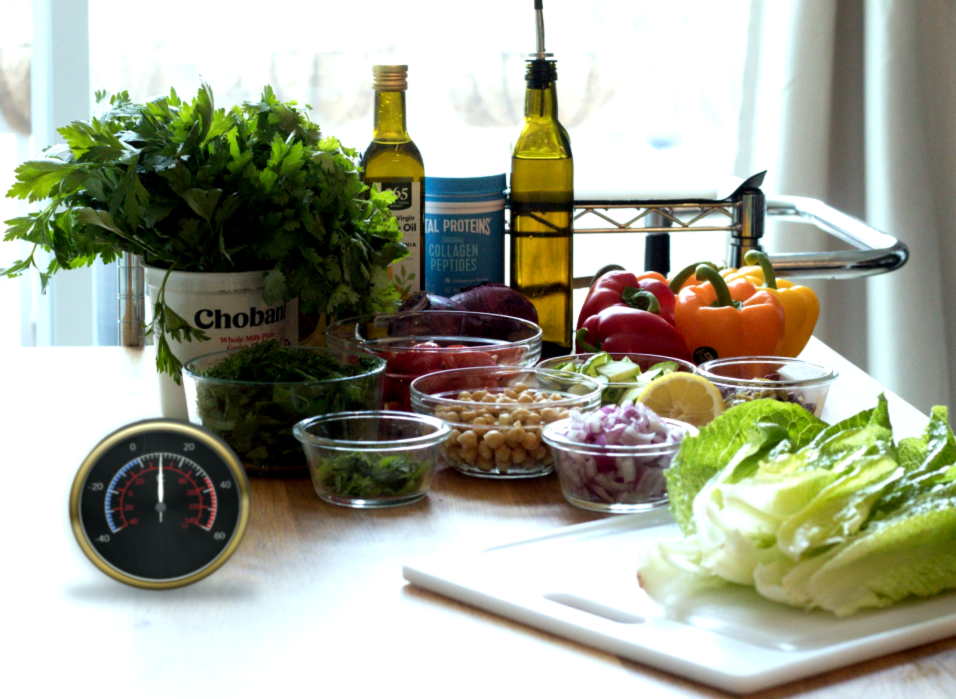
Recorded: 10; °C
